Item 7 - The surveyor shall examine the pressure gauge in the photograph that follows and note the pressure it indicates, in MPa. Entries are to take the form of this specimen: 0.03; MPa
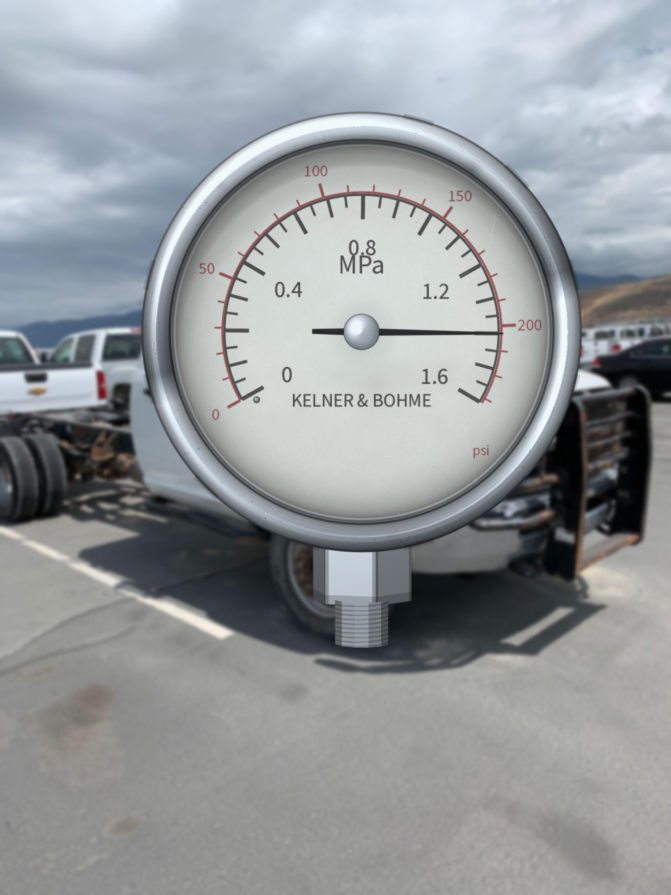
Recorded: 1.4; MPa
